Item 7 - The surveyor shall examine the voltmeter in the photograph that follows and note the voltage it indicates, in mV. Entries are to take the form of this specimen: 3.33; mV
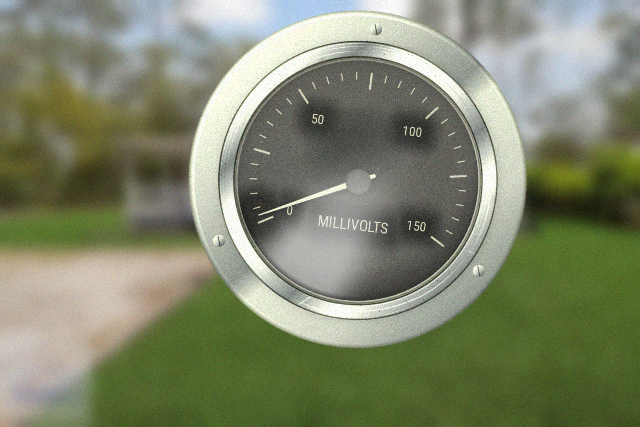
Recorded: 2.5; mV
